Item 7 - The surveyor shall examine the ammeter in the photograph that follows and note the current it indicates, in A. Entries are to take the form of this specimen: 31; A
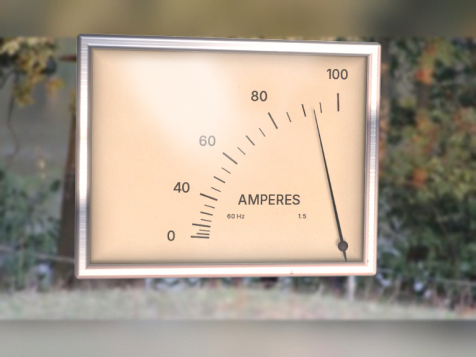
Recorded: 92.5; A
